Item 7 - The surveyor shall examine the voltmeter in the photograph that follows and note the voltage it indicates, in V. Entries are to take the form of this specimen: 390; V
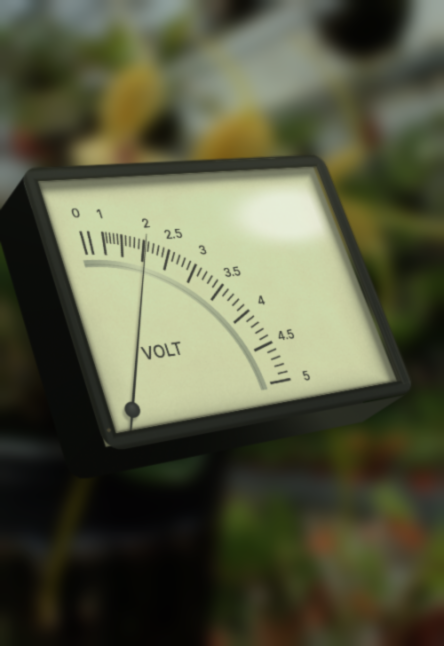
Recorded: 2; V
